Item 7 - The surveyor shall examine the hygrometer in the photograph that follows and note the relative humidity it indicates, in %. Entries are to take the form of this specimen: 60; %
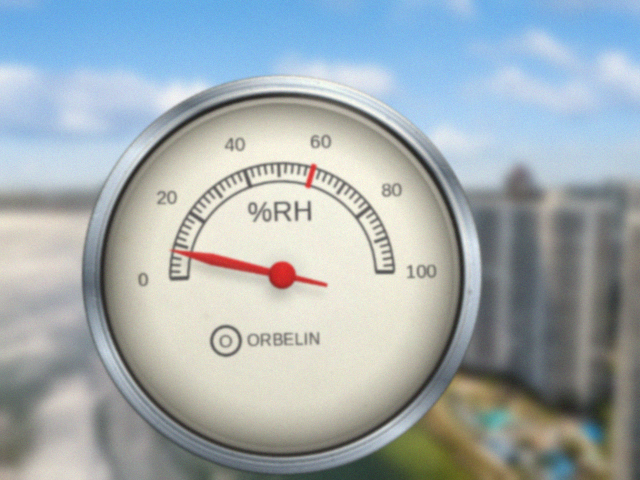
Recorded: 8; %
